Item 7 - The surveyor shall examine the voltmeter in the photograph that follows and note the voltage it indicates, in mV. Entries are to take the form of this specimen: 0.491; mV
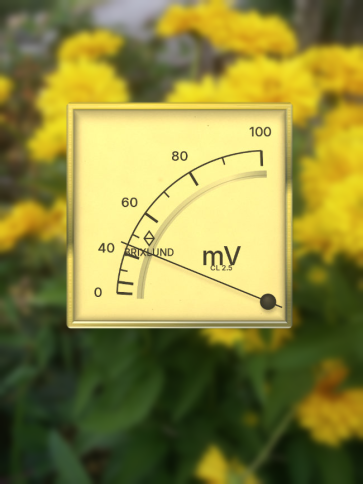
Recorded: 45; mV
